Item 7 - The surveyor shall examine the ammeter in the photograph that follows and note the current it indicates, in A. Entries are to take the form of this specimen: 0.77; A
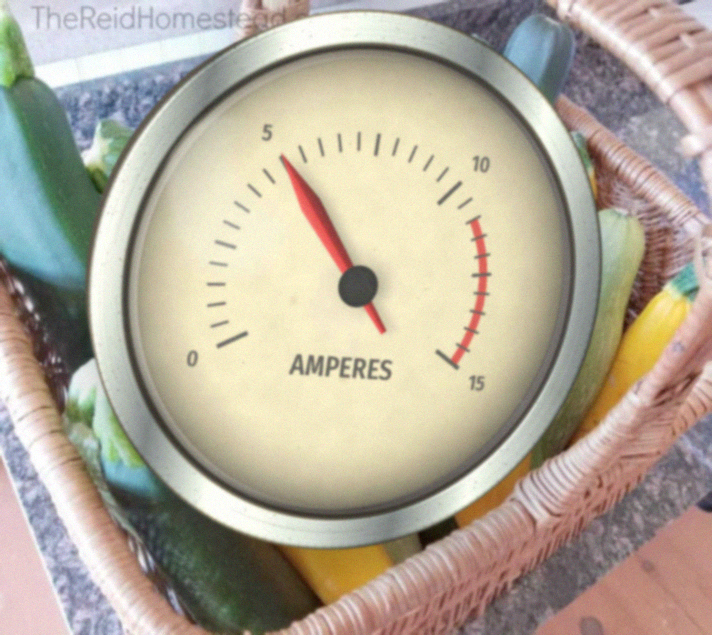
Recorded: 5; A
